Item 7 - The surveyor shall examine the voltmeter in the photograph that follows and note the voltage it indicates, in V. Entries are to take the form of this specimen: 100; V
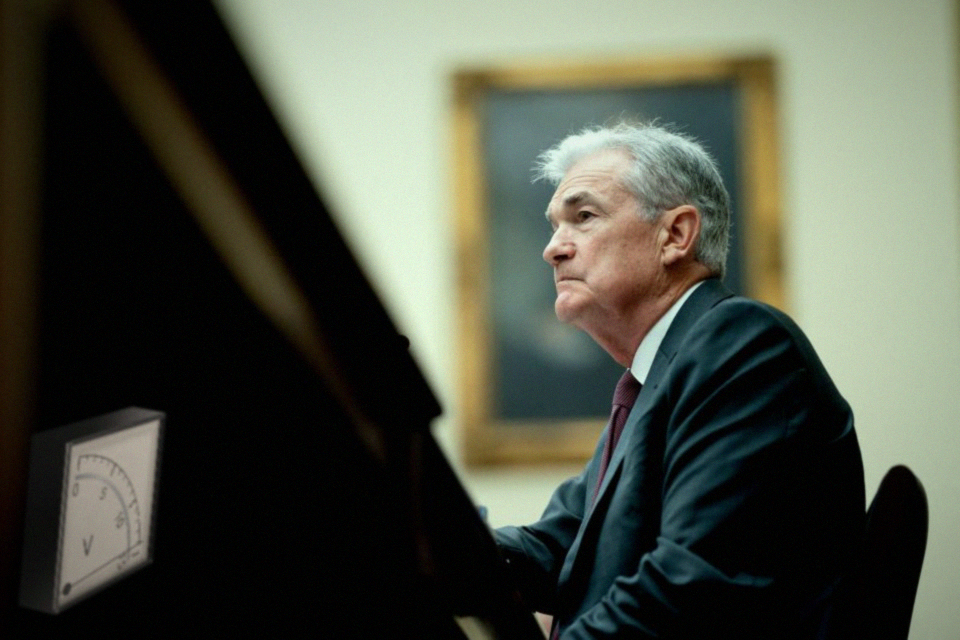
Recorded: 14; V
